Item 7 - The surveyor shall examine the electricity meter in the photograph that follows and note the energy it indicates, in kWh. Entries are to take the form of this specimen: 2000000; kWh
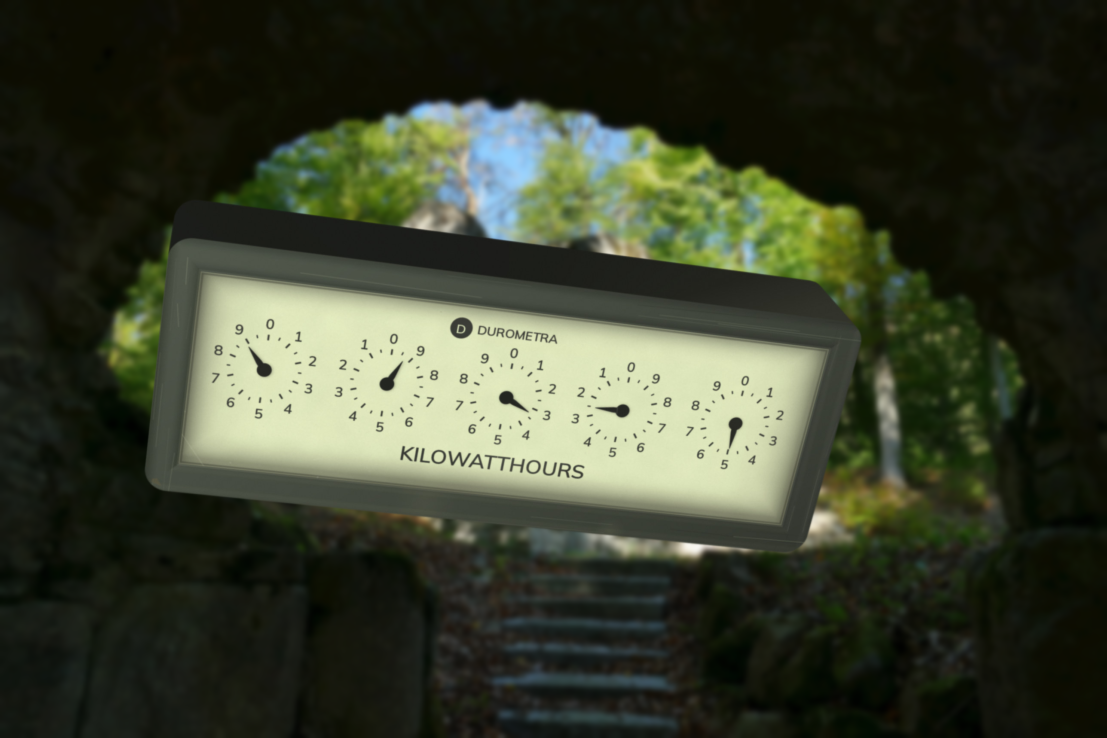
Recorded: 89325; kWh
